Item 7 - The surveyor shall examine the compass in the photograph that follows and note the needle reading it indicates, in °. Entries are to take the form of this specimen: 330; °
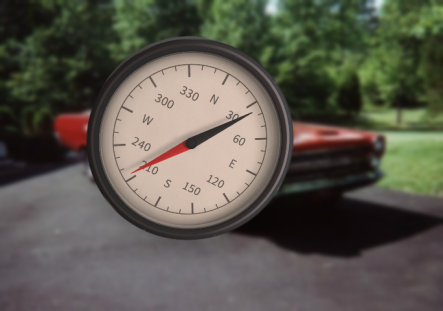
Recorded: 215; °
